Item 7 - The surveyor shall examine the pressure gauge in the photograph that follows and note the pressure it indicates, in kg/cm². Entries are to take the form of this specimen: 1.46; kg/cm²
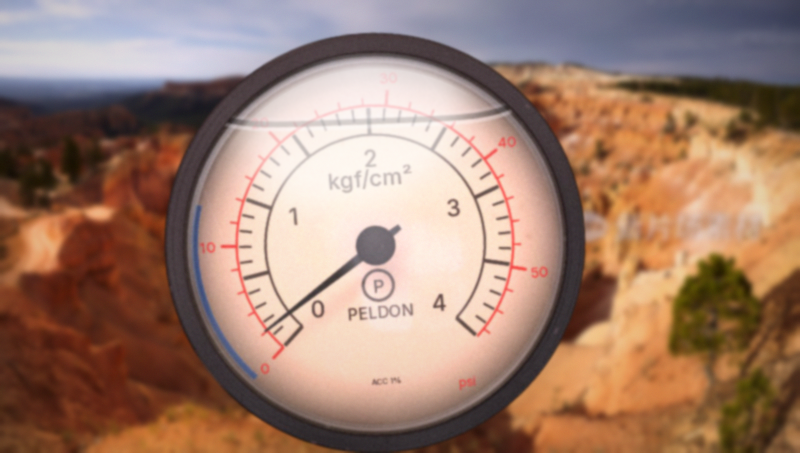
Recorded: 0.15; kg/cm²
